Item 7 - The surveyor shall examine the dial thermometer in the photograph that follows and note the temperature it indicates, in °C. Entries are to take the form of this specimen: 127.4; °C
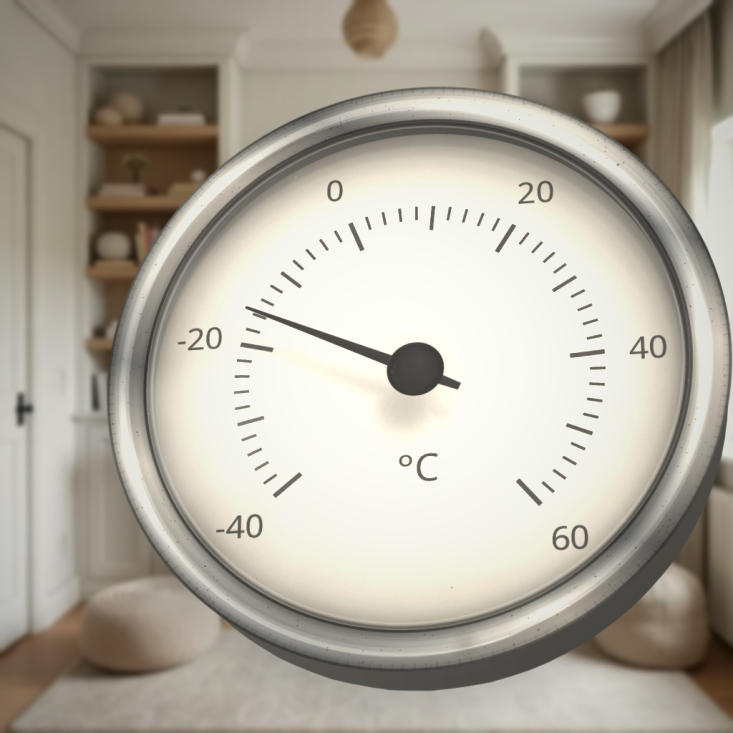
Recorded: -16; °C
